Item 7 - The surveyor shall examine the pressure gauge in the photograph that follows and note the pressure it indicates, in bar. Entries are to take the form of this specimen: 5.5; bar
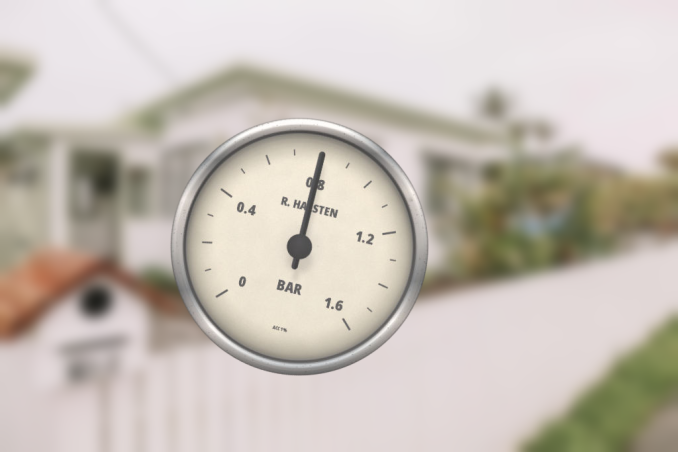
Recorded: 0.8; bar
